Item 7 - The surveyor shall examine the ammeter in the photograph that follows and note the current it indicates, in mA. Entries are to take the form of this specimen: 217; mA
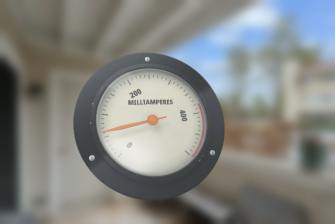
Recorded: 60; mA
